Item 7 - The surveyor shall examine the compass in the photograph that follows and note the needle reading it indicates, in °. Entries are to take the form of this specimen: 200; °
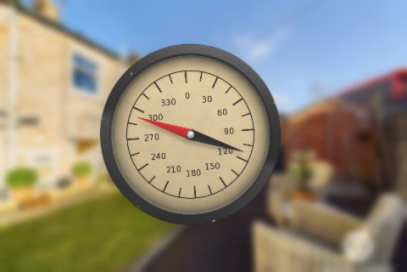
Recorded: 292.5; °
